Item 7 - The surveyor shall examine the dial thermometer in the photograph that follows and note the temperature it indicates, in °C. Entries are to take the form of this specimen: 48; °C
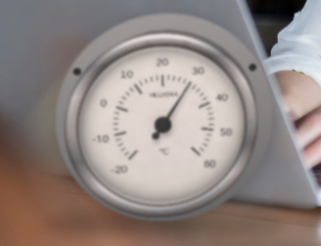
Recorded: 30; °C
